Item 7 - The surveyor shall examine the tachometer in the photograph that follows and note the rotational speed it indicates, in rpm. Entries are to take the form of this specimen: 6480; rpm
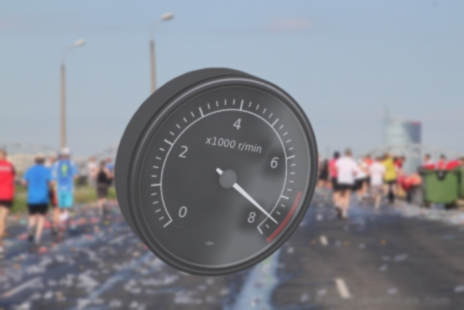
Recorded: 7600; rpm
